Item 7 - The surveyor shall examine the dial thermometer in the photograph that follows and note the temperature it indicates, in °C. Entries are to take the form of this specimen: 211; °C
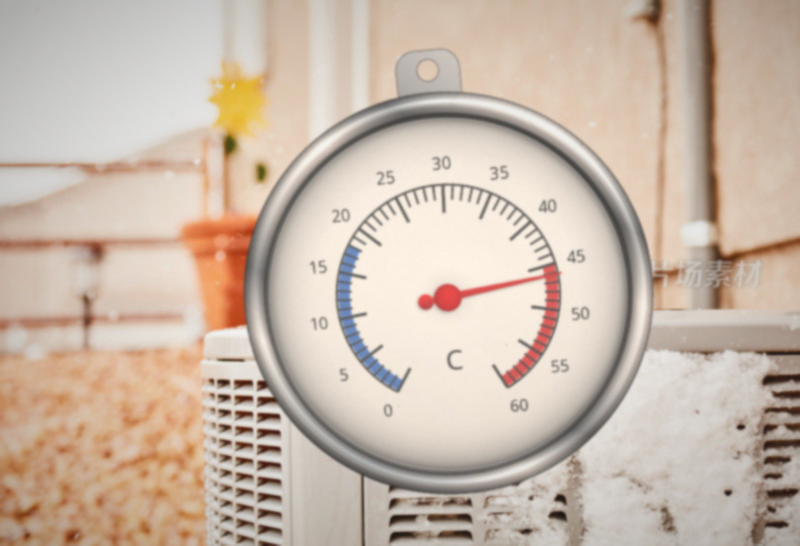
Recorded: 46; °C
